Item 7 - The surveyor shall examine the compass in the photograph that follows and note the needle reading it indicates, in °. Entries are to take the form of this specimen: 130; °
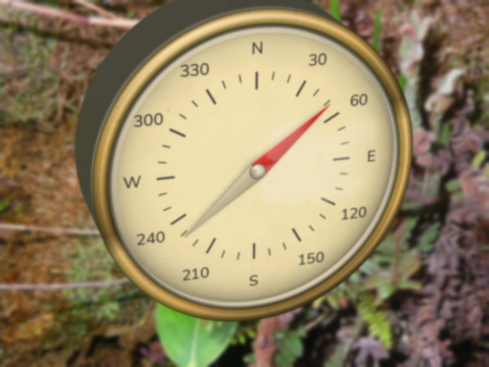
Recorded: 50; °
